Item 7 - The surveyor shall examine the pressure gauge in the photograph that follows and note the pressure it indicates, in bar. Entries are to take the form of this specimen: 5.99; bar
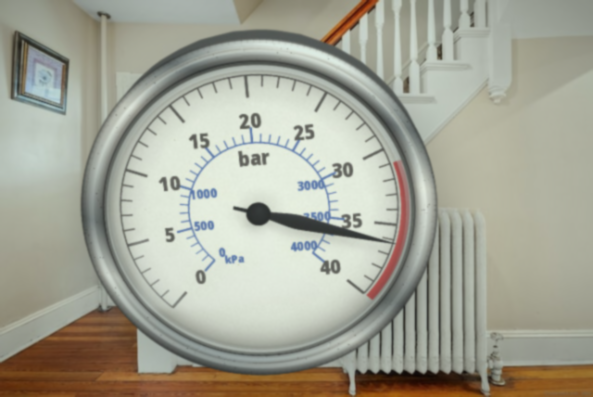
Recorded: 36; bar
